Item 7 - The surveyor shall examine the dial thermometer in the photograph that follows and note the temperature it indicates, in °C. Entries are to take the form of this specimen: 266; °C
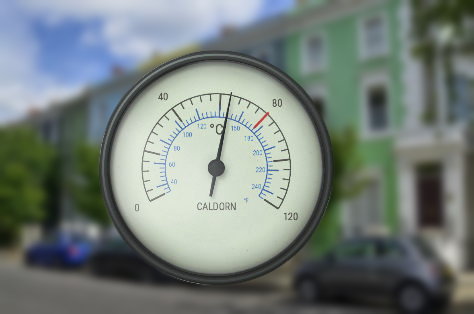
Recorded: 64; °C
